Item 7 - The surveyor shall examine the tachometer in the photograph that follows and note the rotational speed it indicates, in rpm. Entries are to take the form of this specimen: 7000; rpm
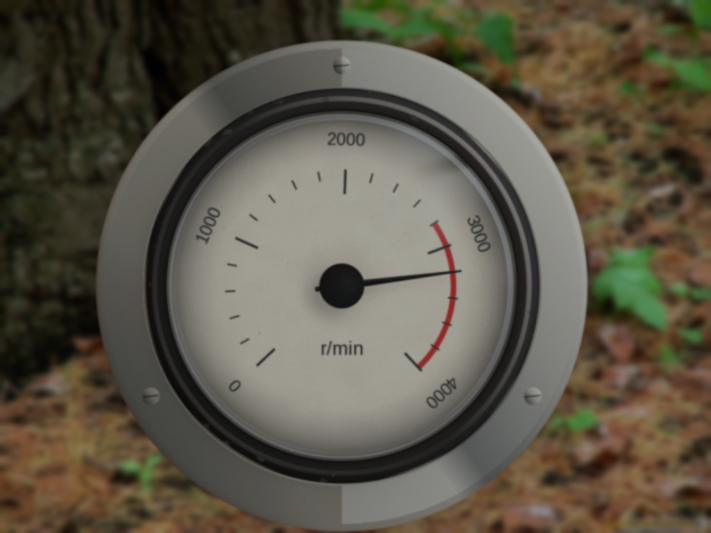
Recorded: 3200; rpm
